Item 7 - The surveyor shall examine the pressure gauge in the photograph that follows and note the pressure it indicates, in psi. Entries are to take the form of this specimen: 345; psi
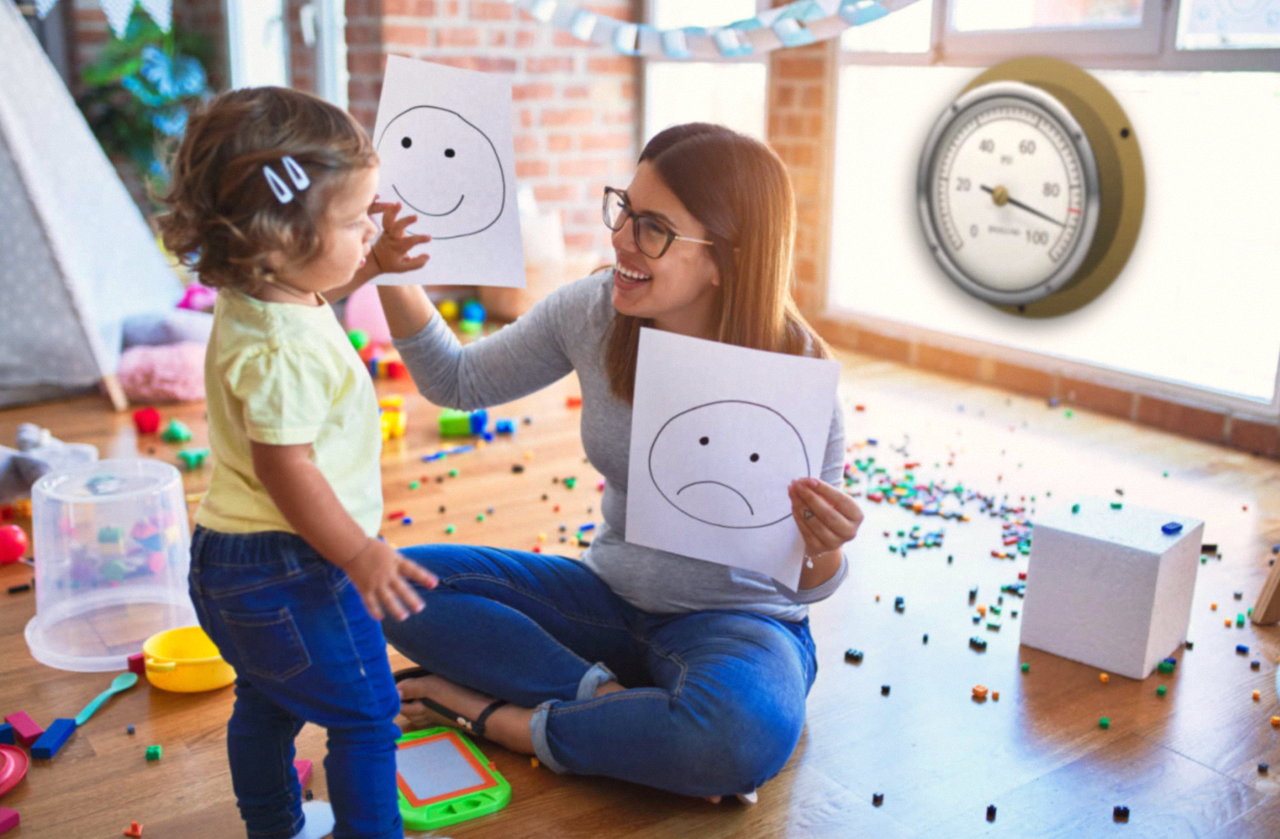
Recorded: 90; psi
